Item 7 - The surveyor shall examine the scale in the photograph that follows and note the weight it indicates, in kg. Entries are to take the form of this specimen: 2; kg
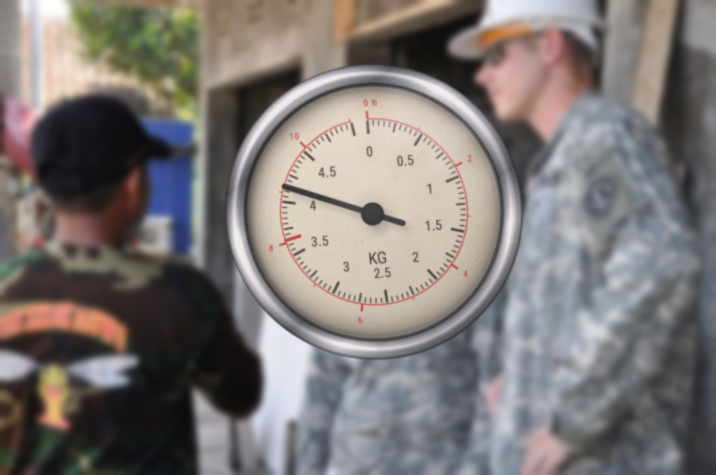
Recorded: 4.15; kg
